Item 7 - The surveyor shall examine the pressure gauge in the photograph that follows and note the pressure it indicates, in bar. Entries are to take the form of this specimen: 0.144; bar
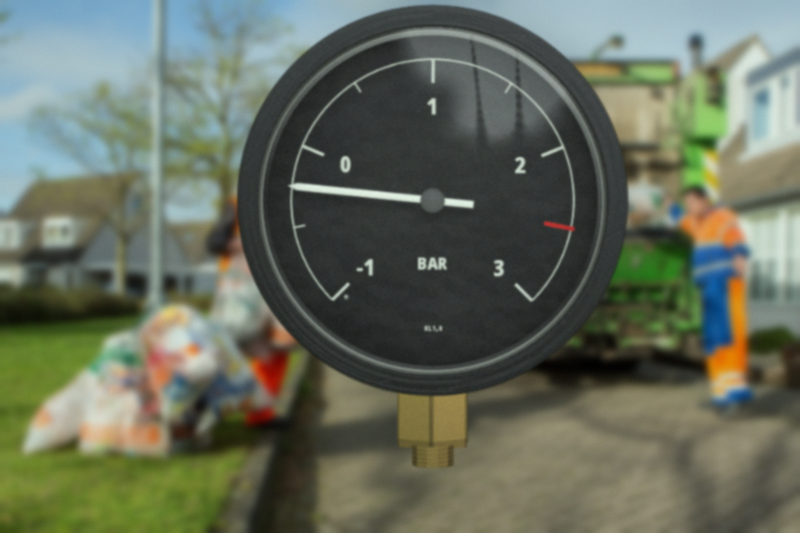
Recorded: -0.25; bar
